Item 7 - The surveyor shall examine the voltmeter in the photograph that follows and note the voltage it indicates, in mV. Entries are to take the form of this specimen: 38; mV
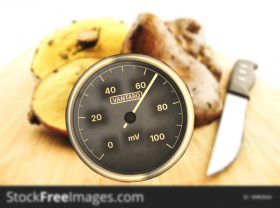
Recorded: 65; mV
